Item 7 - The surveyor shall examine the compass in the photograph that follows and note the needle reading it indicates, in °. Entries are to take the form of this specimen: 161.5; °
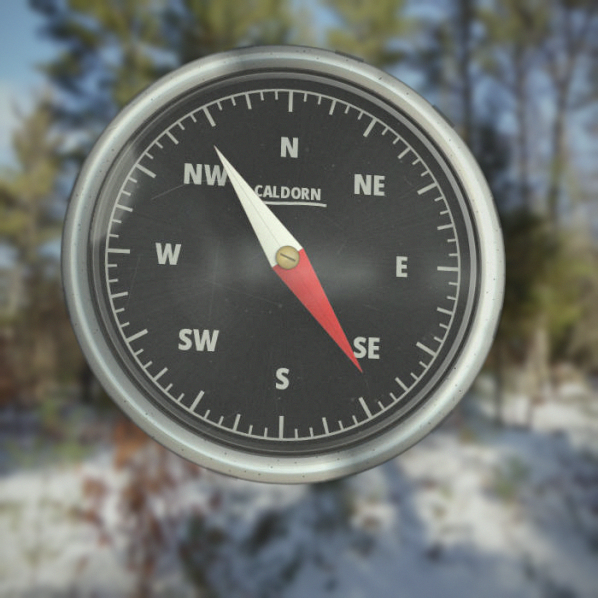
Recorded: 145; °
